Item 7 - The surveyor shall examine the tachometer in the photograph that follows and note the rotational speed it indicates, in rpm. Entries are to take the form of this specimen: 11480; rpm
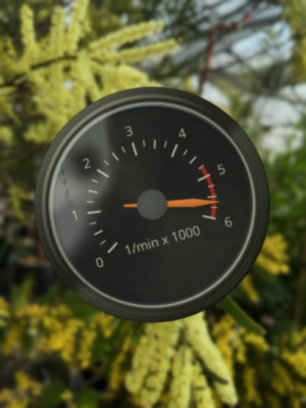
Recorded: 5625; rpm
